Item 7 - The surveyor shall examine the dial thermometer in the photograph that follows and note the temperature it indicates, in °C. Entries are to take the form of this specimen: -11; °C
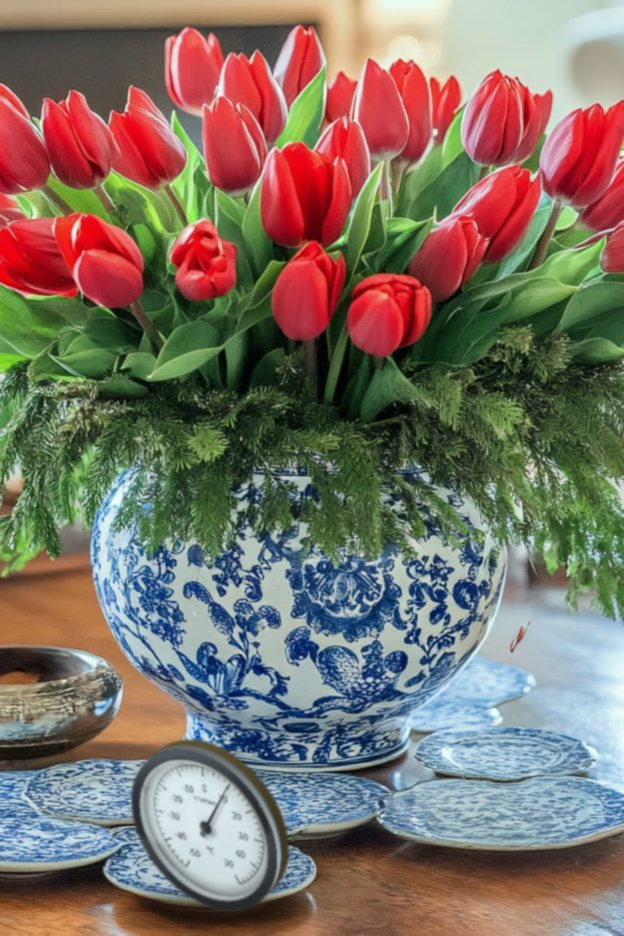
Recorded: 10; °C
